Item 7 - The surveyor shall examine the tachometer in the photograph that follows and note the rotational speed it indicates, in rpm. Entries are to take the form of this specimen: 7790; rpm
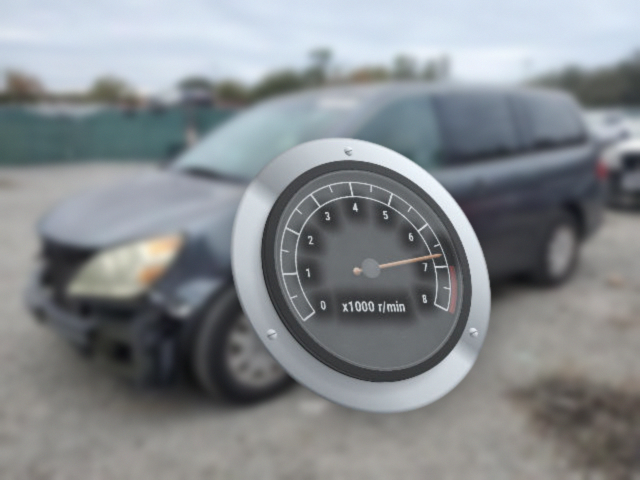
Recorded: 6750; rpm
